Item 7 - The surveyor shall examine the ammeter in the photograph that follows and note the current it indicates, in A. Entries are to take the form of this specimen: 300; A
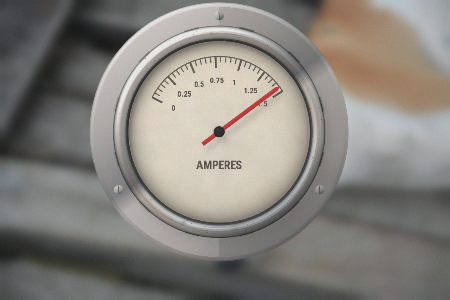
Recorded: 1.45; A
